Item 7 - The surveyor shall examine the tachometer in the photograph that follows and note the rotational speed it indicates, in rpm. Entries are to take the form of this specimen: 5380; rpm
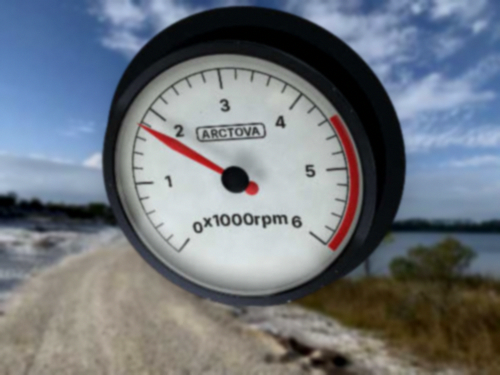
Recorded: 1800; rpm
